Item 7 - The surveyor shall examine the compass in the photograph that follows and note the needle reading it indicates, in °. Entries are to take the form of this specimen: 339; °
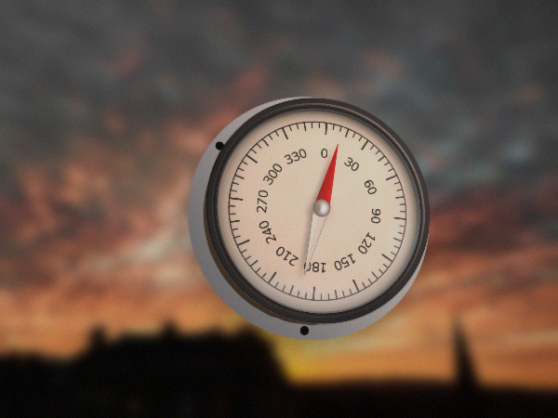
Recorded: 10; °
